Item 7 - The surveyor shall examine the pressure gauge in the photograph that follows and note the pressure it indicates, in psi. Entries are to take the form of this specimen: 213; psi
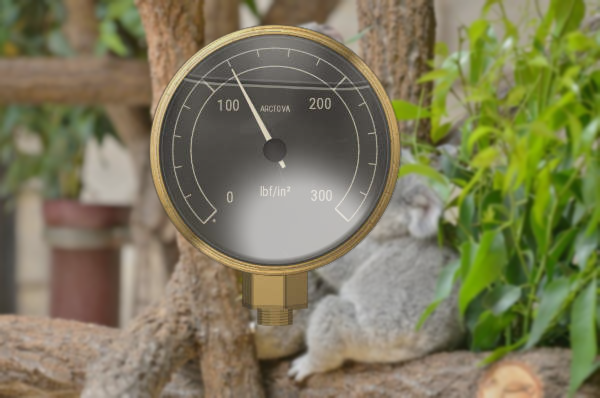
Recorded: 120; psi
